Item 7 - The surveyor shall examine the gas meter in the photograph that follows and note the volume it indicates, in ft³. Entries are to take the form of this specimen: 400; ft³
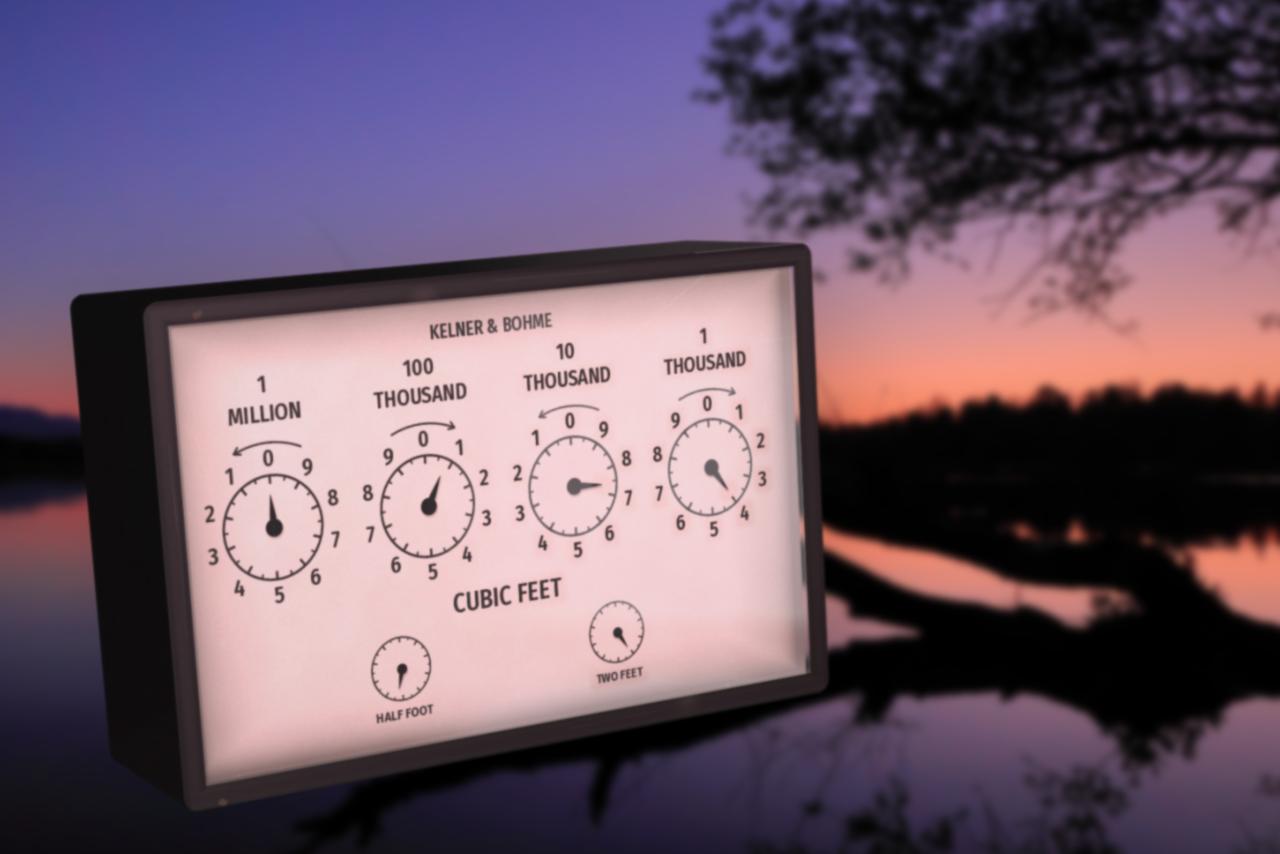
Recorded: 7400; ft³
